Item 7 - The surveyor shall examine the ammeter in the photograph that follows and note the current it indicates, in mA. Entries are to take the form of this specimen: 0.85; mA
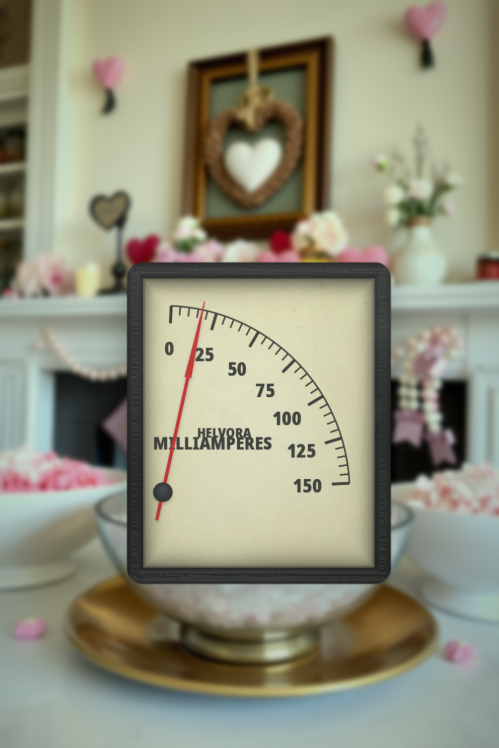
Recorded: 17.5; mA
